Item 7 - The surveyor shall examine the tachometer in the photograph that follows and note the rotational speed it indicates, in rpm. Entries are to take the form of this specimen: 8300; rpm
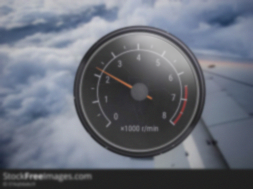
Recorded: 2250; rpm
